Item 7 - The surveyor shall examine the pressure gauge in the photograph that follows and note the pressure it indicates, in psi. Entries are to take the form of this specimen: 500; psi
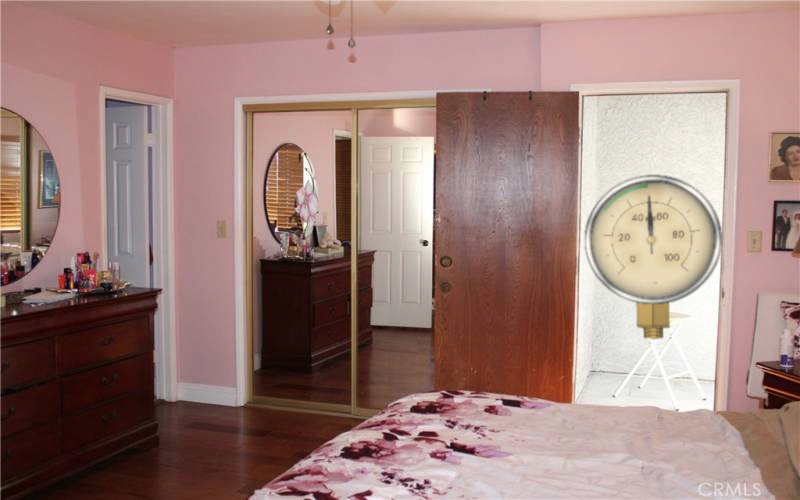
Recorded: 50; psi
